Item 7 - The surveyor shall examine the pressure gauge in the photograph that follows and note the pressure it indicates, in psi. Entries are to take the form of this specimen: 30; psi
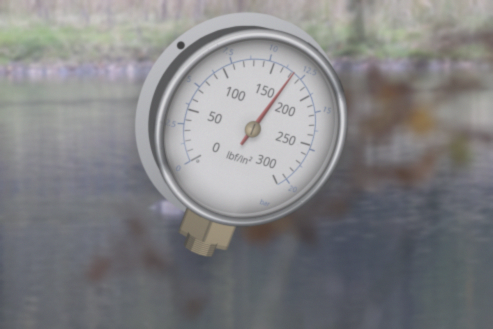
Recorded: 170; psi
